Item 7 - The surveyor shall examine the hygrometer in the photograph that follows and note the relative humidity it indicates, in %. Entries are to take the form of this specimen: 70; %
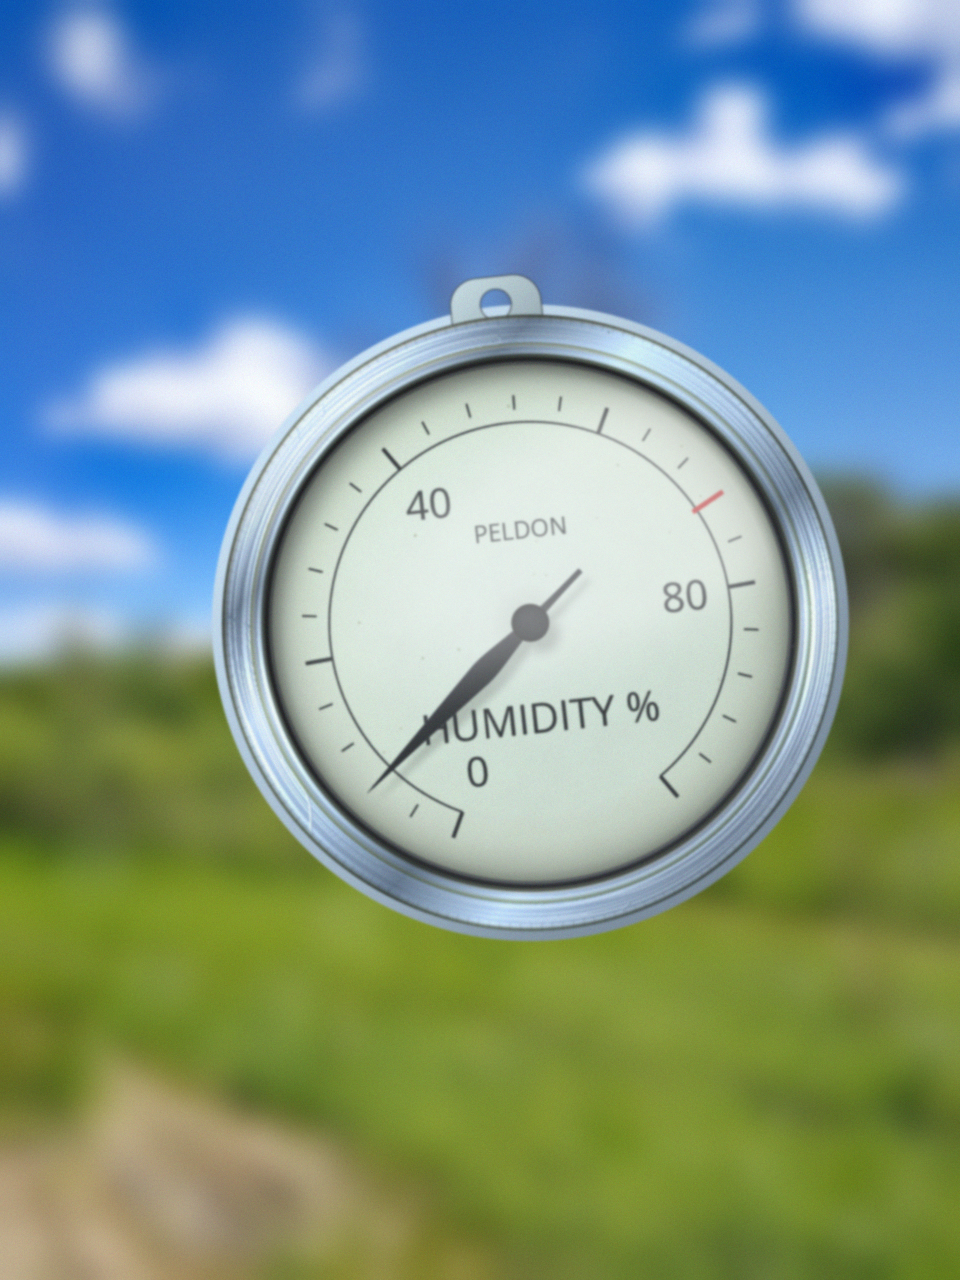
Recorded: 8; %
